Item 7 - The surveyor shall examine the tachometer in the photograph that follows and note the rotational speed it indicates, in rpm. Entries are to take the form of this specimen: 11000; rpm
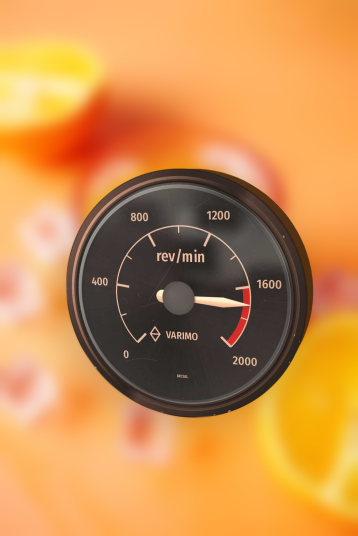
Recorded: 1700; rpm
